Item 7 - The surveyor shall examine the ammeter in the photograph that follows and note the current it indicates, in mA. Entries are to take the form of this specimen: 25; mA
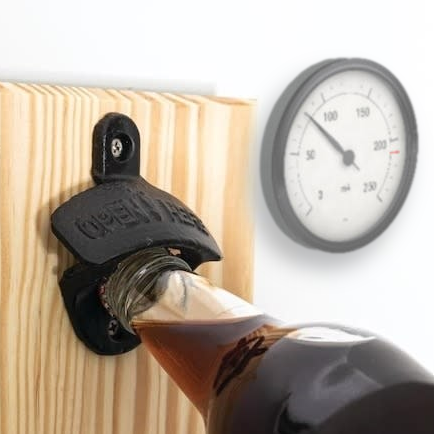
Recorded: 80; mA
